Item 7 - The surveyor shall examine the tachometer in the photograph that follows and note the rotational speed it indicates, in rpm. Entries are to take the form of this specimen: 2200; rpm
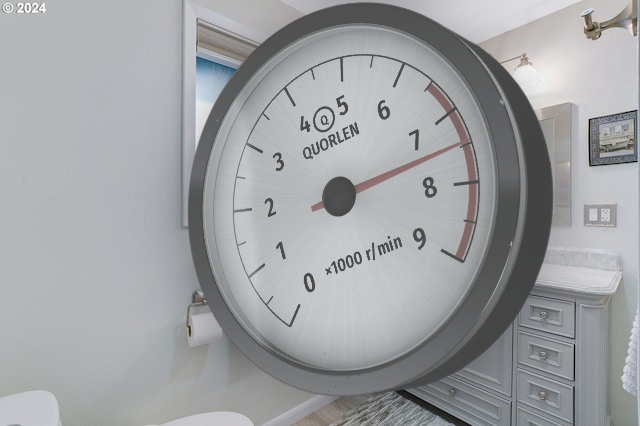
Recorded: 7500; rpm
